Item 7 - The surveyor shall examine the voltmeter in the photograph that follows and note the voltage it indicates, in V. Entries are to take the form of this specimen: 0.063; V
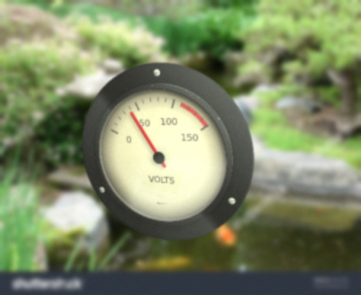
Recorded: 40; V
